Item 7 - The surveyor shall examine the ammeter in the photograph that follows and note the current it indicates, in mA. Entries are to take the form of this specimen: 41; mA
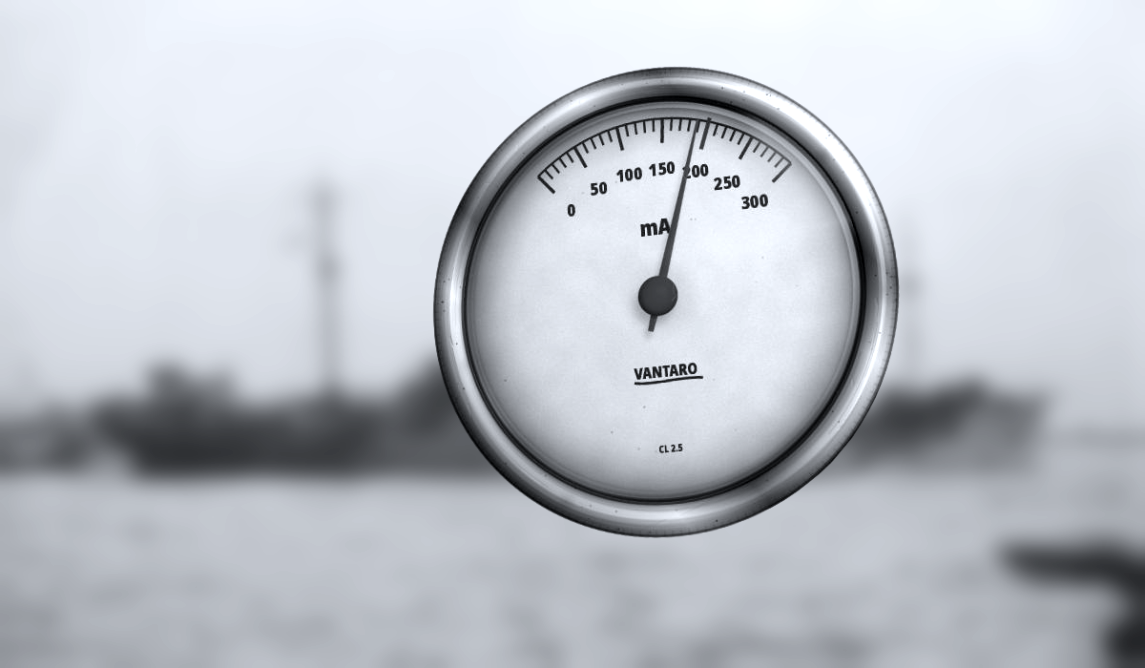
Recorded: 190; mA
